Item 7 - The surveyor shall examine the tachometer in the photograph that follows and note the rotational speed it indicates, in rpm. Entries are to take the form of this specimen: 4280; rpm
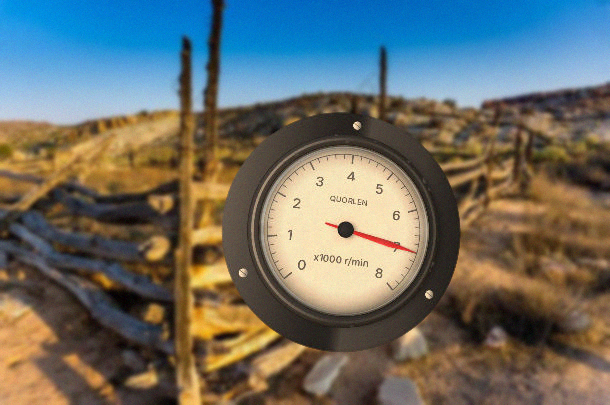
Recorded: 7000; rpm
